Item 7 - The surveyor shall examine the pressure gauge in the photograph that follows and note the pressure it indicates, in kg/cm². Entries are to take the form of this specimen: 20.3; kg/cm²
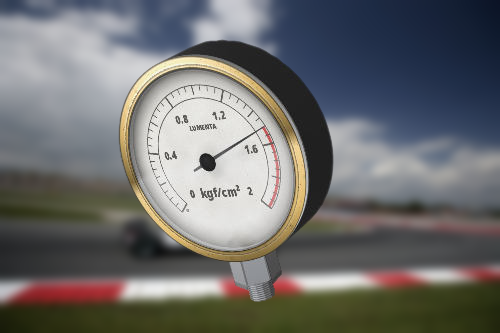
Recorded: 1.5; kg/cm²
